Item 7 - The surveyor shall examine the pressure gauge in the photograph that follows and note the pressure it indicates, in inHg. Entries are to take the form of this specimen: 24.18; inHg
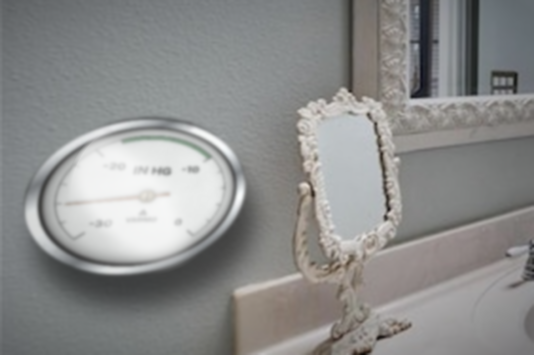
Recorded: -26; inHg
